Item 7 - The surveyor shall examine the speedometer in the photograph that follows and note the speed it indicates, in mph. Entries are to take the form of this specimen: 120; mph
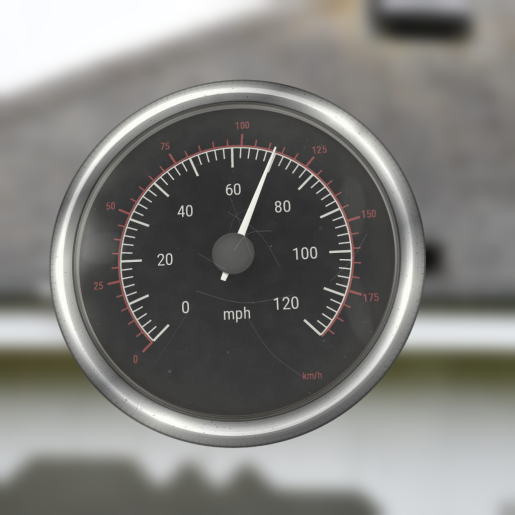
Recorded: 70; mph
